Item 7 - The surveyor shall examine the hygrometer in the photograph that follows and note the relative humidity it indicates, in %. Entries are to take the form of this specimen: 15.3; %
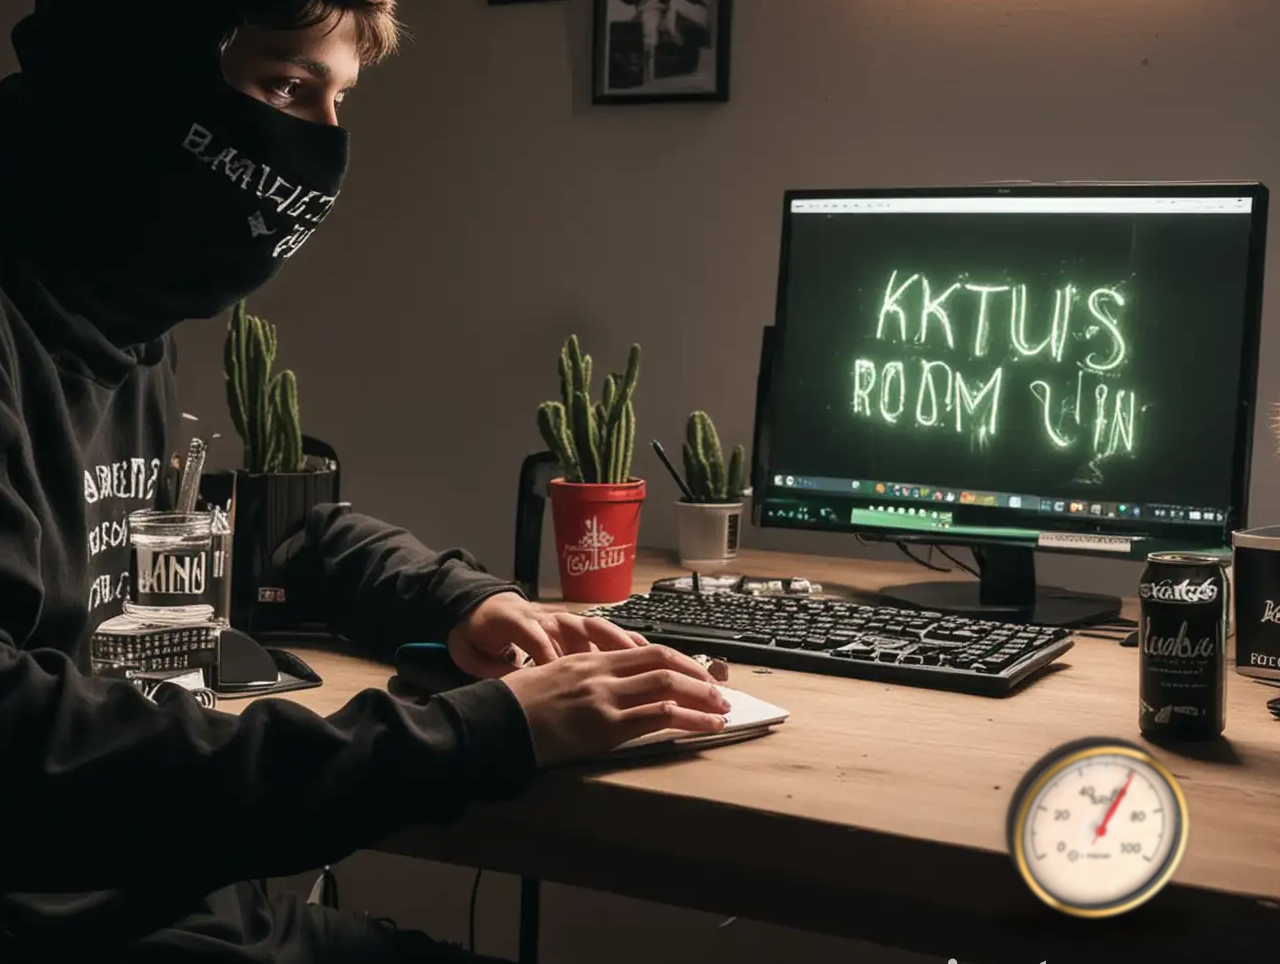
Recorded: 60; %
